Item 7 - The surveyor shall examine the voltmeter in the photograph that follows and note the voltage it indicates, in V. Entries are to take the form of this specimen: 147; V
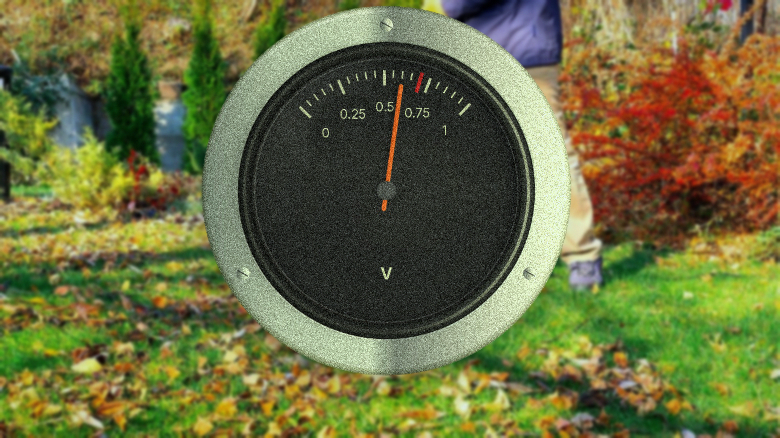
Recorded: 0.6; V
